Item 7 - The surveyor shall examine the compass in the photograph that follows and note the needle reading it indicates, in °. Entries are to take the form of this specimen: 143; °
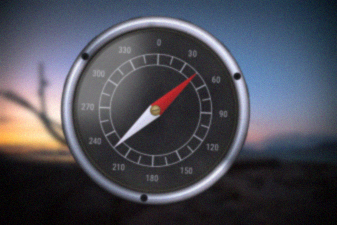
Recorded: 45; °
